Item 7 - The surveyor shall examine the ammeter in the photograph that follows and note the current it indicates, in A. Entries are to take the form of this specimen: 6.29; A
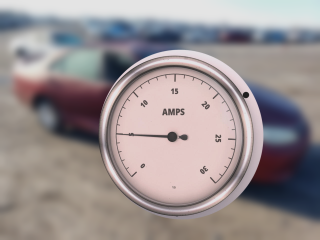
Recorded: 5; A
